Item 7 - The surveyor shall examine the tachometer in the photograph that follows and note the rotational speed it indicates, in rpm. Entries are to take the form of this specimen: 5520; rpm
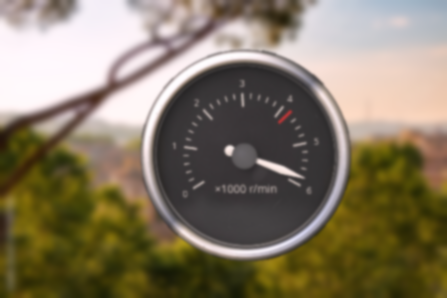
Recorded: 5800; rpm
